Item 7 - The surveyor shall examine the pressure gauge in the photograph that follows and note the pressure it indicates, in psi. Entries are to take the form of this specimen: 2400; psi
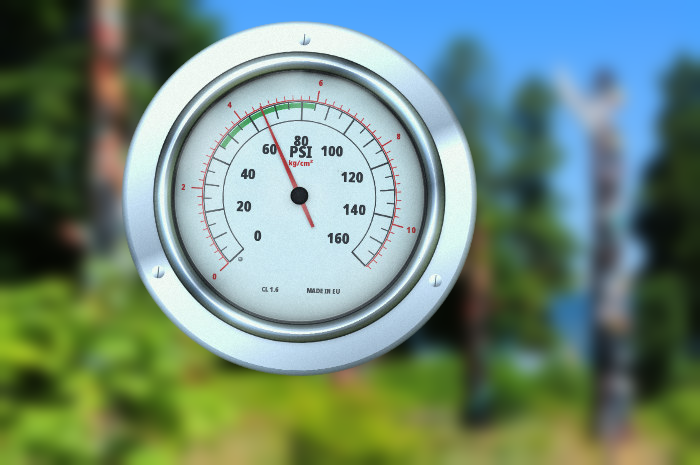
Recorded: 65; psi
